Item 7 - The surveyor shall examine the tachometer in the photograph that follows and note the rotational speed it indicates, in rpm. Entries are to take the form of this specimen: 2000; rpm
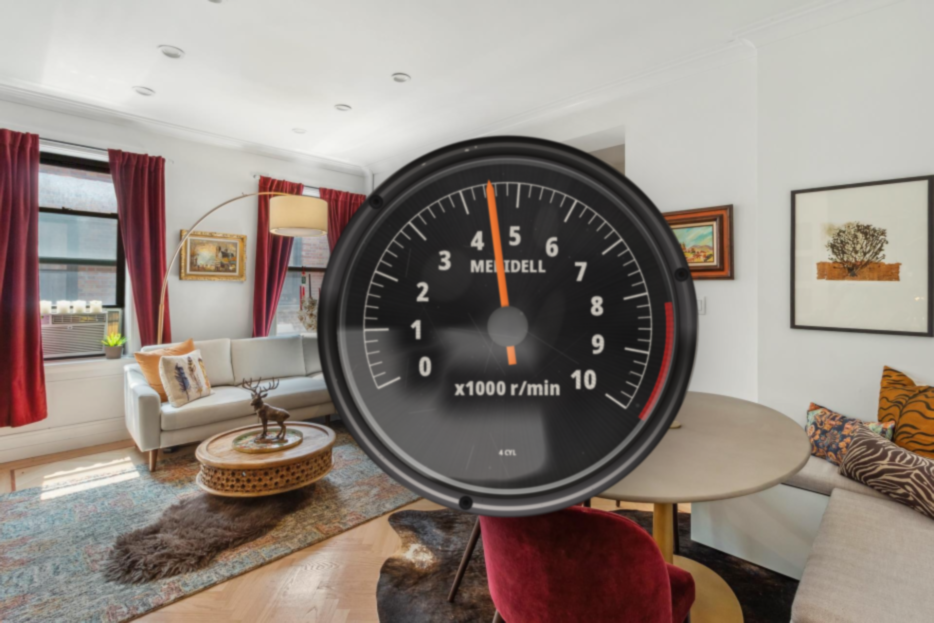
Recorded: 4500; rpm
